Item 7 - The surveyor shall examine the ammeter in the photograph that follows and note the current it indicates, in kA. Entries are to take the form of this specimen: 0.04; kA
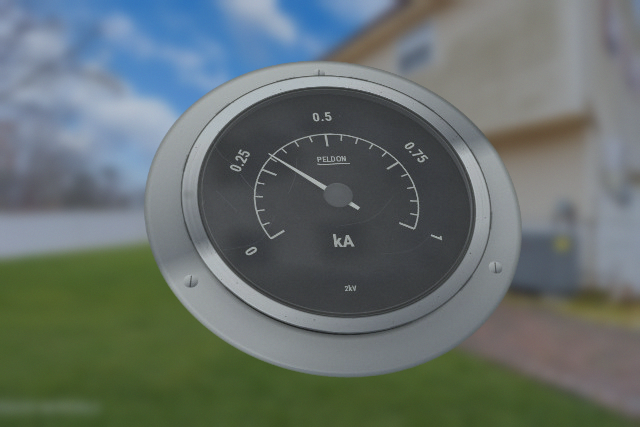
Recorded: 0.3; kA
